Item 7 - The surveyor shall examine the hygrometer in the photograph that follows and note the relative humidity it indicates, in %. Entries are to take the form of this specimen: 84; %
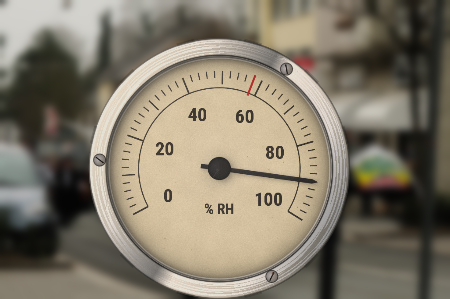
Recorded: 90; %
